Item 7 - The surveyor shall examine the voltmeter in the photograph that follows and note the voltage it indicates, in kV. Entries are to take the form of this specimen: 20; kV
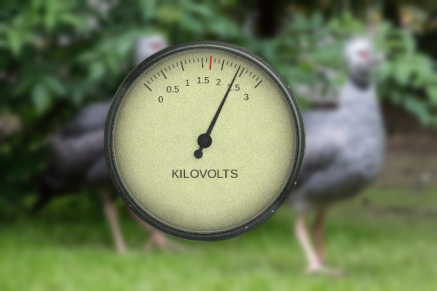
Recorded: 2.4; kV
